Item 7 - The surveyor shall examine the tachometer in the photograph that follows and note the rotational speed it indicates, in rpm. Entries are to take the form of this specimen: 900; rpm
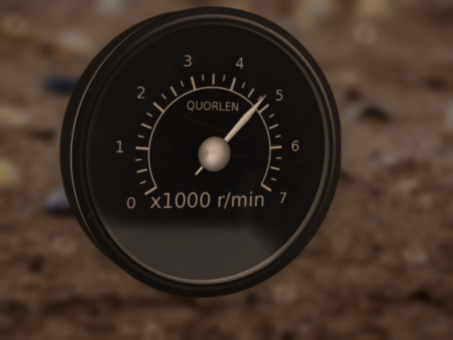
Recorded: 4750; rpm
